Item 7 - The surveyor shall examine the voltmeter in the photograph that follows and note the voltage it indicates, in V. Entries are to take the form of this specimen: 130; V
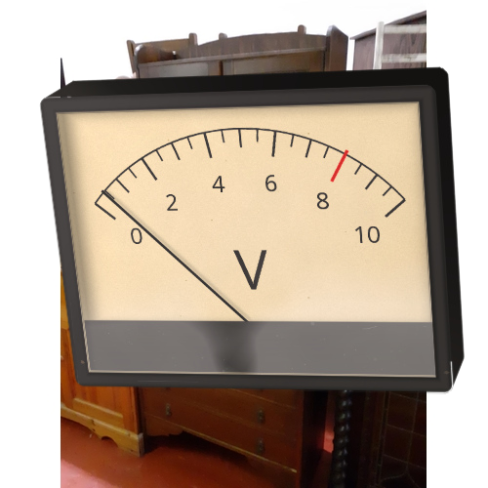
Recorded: 0.5; V
